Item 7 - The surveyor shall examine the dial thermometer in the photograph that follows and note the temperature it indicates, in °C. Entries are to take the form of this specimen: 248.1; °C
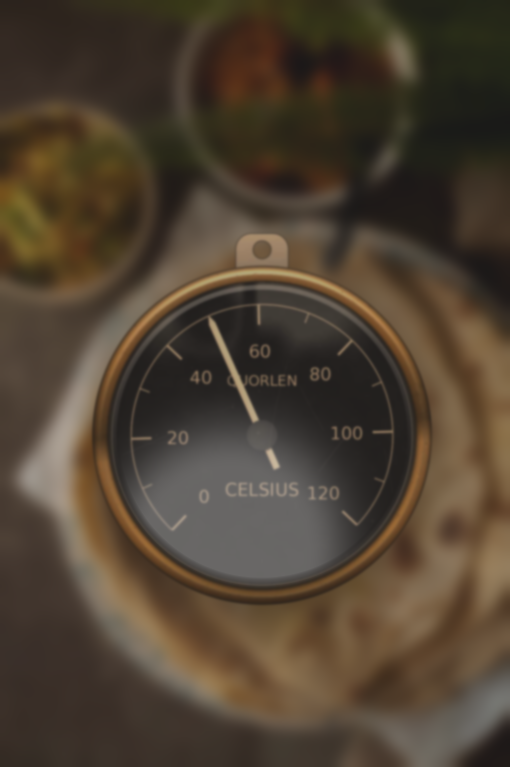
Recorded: 50; °C
